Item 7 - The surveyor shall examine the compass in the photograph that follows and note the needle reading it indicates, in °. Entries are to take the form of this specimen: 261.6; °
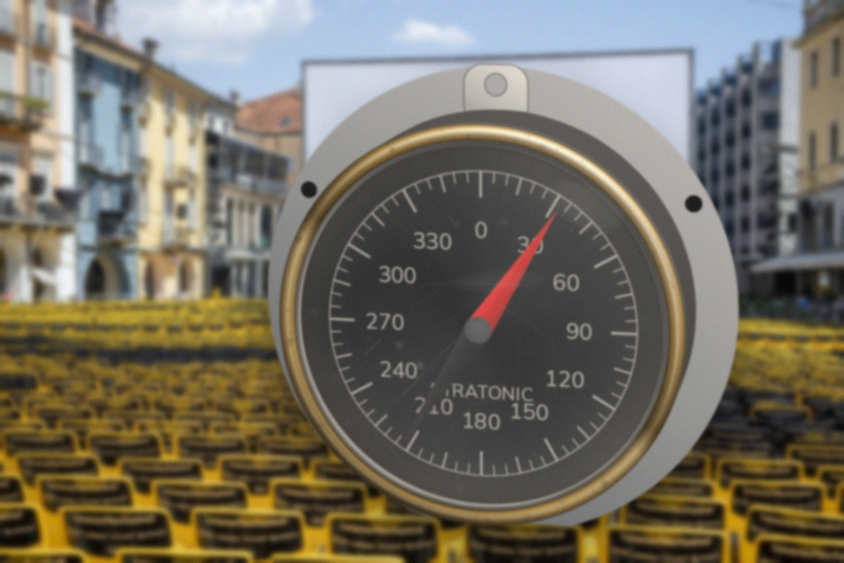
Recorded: 32.5; °
